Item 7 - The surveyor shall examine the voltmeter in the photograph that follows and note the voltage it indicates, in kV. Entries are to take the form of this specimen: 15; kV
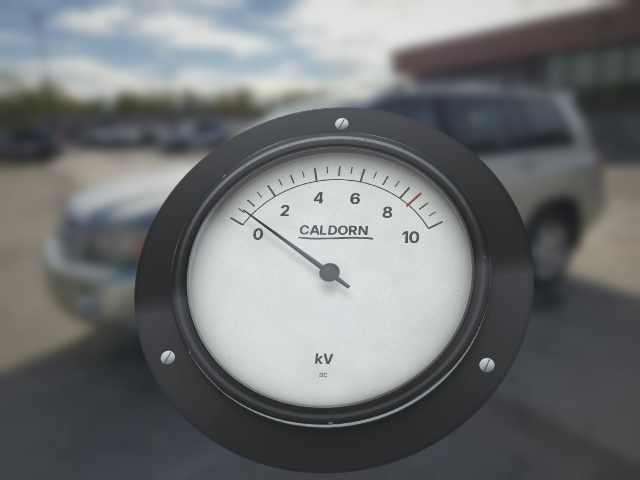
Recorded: 0.5; kV
